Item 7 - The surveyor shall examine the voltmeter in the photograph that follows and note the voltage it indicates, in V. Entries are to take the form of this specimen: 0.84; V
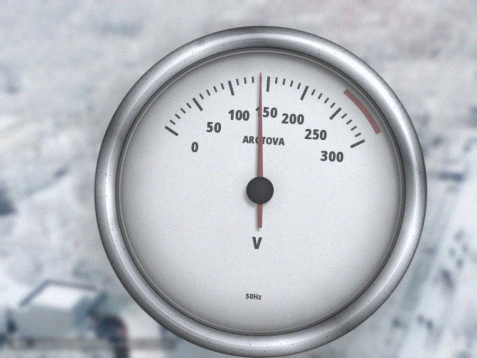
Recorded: 140; V
